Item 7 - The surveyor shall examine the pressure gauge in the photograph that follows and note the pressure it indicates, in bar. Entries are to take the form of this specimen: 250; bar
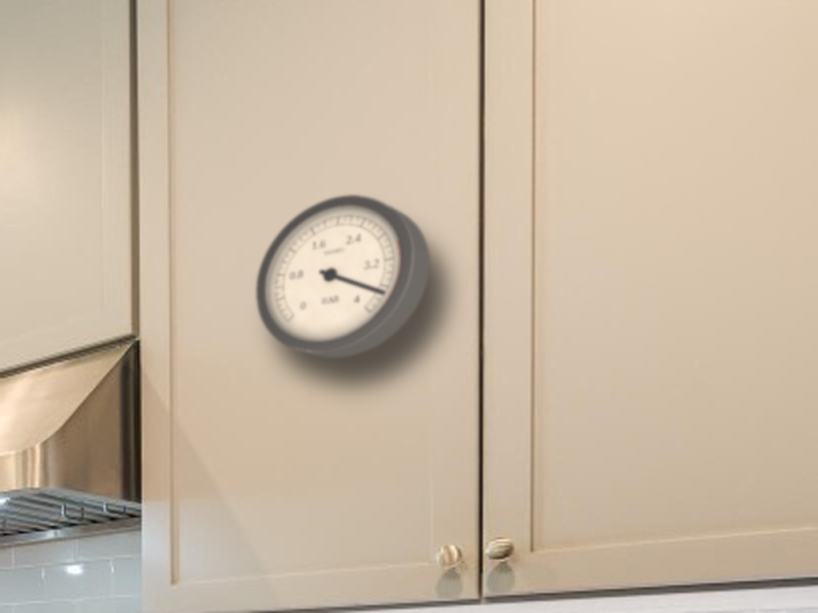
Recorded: 3.7; bar
